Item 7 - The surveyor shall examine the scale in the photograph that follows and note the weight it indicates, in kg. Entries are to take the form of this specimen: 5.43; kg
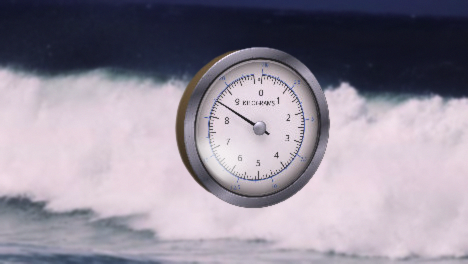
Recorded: 8.5; kg
